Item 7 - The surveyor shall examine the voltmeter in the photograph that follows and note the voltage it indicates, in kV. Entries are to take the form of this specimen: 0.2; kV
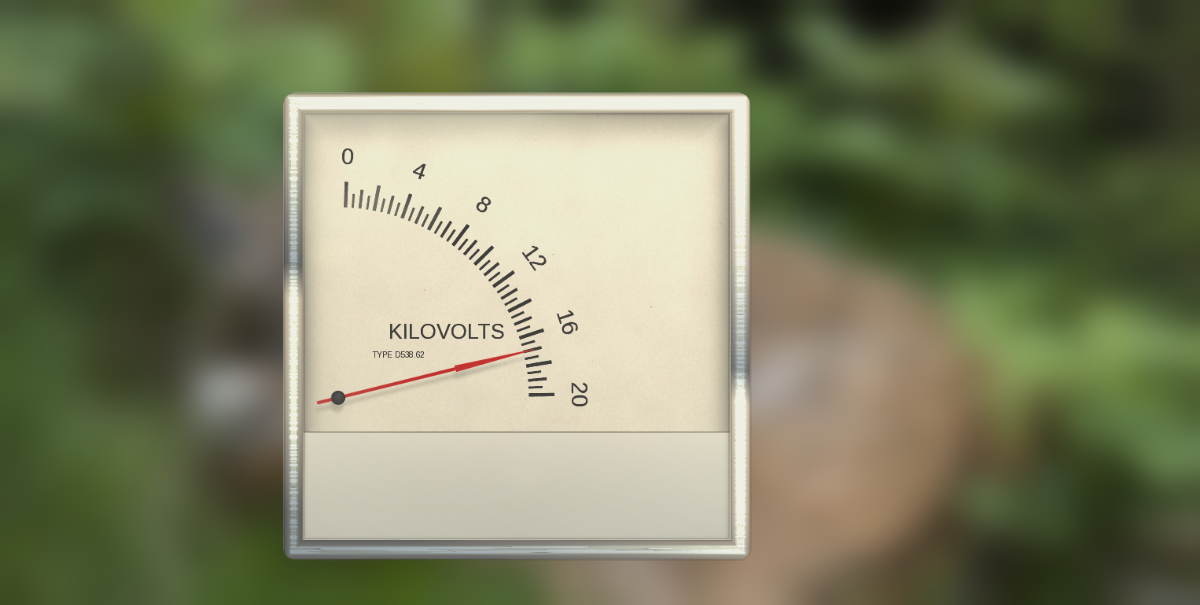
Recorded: 17; kV
